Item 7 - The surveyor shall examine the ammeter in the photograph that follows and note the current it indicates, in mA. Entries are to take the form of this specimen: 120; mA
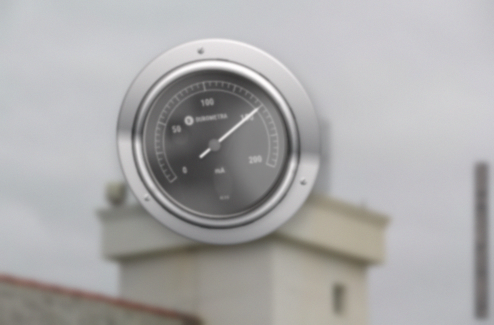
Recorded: 150; mA
